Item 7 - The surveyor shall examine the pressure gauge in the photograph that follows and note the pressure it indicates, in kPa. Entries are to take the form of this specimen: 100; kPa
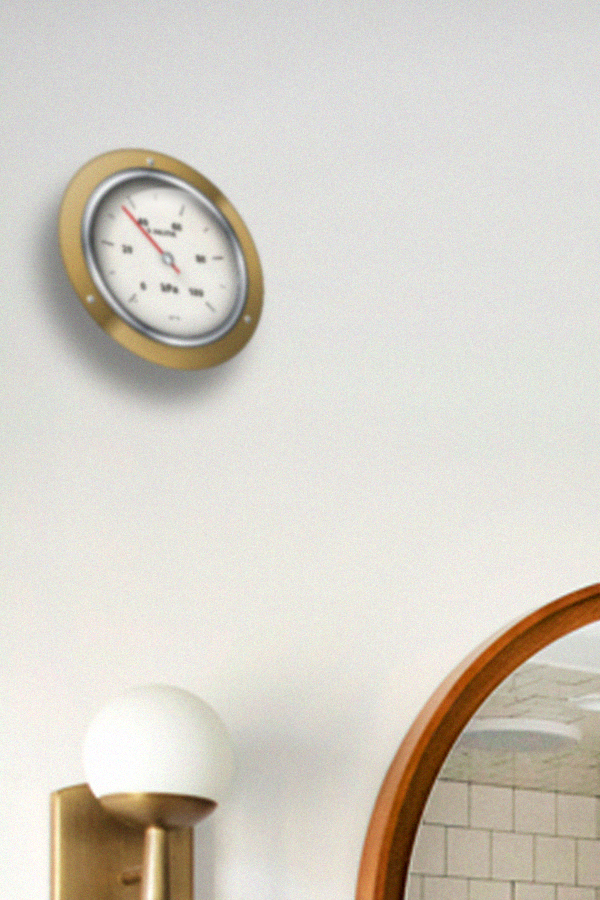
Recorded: 35; kPa
